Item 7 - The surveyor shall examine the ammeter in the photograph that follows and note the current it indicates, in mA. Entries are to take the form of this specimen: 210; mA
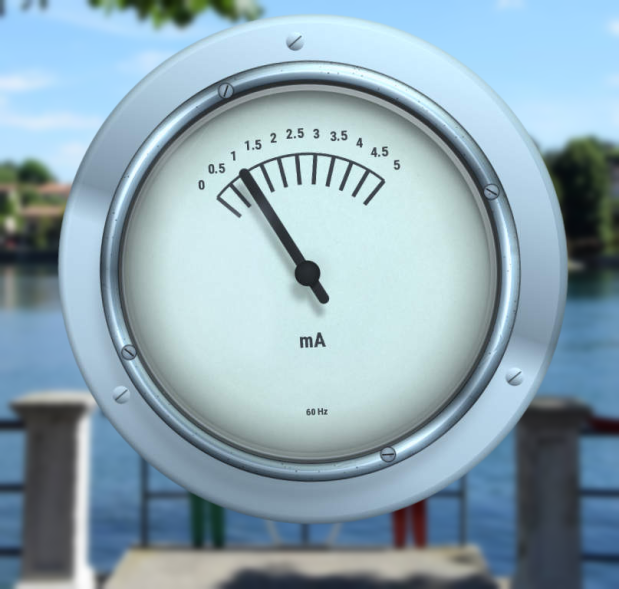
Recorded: 1; mA
